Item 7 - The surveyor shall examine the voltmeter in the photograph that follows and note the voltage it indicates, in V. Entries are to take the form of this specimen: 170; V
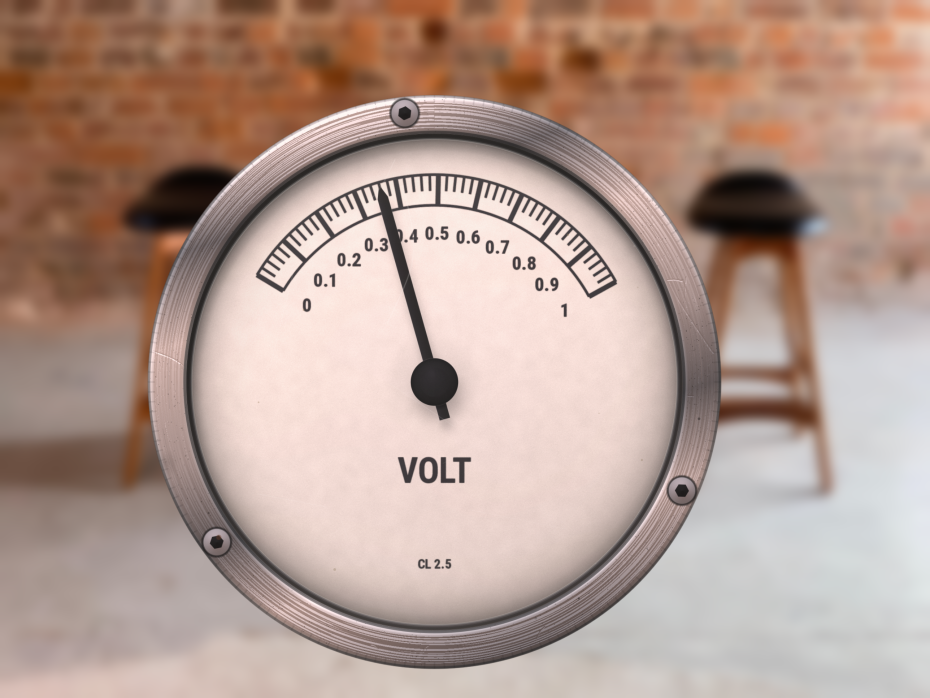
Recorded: 0.36; V
